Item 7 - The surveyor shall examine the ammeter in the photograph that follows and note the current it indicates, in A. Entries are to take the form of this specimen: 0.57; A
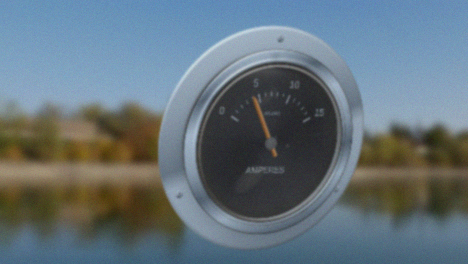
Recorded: 4; A
